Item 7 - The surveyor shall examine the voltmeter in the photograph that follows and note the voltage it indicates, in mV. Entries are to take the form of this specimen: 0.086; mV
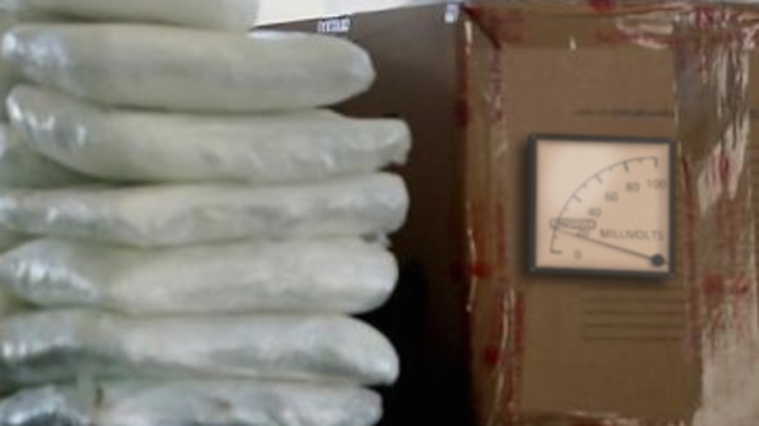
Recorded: 15; mV
